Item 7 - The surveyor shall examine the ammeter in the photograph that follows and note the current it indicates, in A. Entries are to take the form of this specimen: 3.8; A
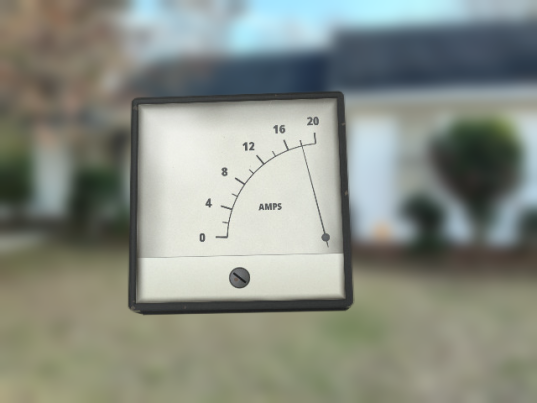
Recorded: 18; A
